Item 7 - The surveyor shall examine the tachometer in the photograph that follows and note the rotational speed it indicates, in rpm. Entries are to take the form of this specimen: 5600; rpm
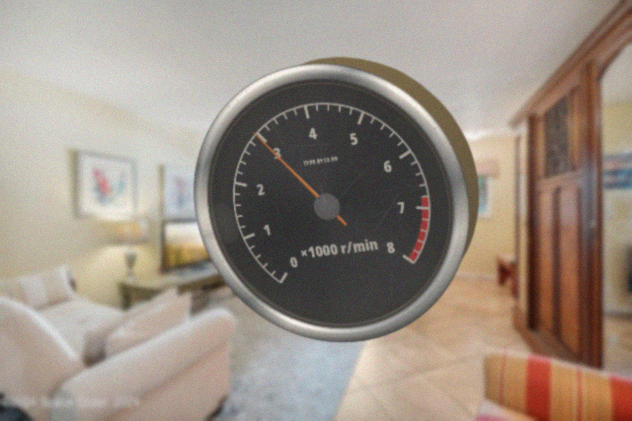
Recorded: 3000; rpm
